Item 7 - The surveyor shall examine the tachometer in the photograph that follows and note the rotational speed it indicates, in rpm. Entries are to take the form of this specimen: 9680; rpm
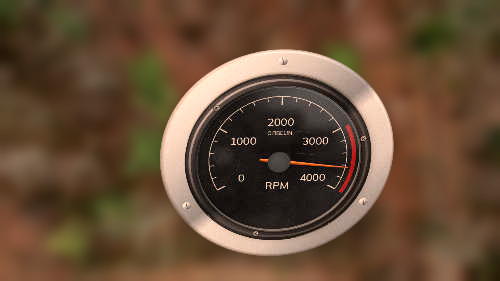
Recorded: 3600; rpm
